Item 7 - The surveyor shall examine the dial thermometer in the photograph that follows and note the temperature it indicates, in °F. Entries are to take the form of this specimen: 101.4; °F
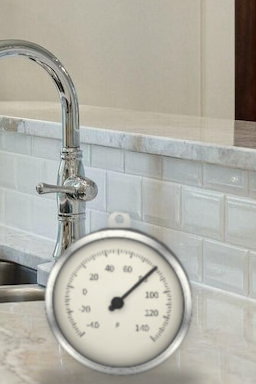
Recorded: 80; °F
